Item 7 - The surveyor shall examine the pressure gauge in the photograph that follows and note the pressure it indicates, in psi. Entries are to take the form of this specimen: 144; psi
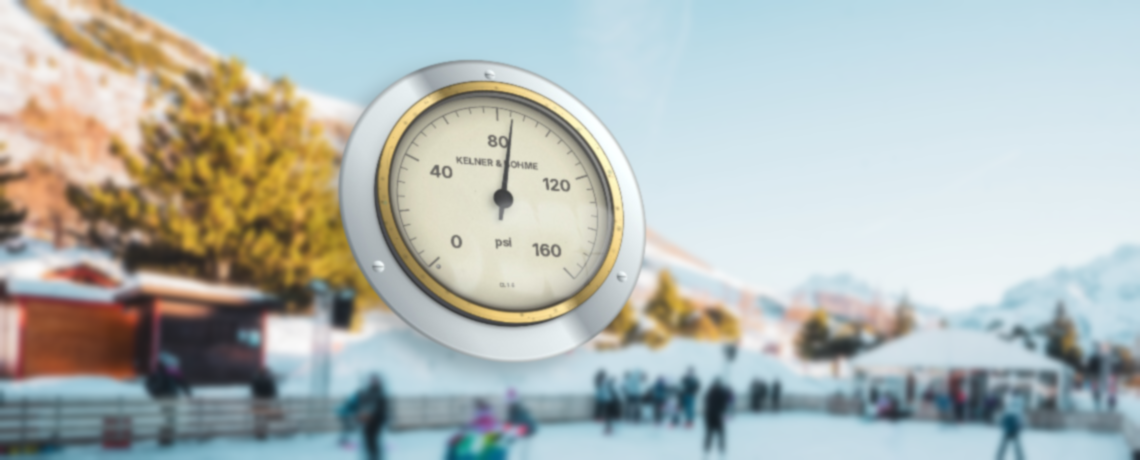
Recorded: 85; psi
